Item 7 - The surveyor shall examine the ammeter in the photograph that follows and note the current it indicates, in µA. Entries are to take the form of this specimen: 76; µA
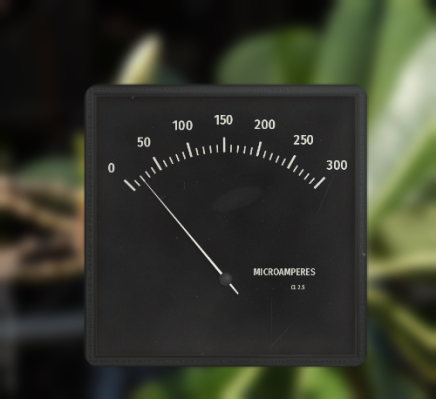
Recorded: 20; µA
